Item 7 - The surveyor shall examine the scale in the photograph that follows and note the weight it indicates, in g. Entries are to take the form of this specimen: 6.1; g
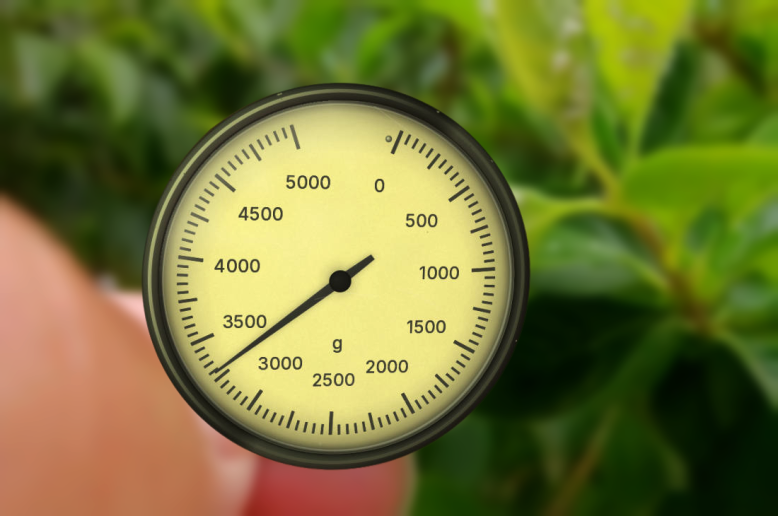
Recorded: 3300; g
